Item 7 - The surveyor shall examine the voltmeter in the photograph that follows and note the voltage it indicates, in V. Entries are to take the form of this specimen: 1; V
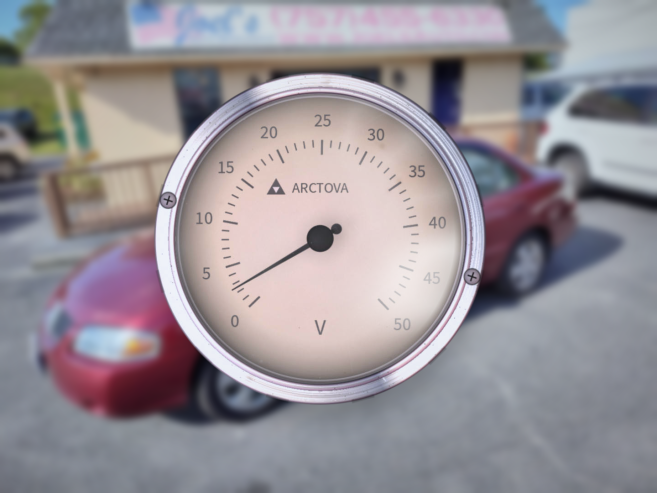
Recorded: 2.5; V
